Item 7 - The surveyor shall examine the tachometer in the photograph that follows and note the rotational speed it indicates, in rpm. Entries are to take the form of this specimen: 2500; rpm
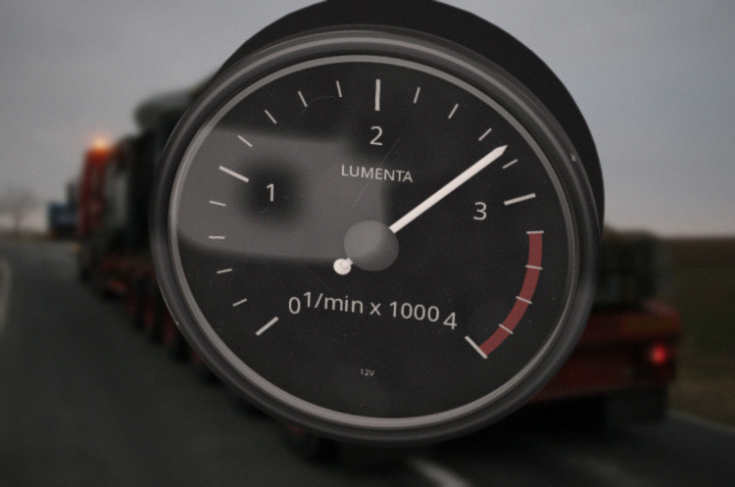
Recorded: 2700; rpm
